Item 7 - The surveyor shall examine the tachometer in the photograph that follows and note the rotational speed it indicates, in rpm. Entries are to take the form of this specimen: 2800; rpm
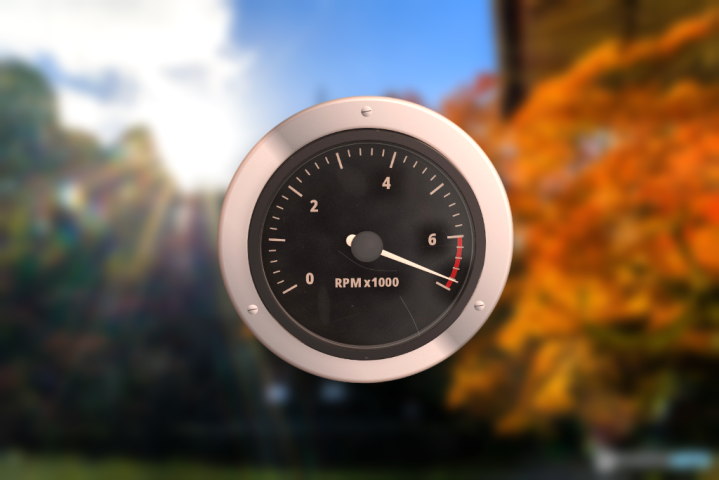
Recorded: 6800; rpm
